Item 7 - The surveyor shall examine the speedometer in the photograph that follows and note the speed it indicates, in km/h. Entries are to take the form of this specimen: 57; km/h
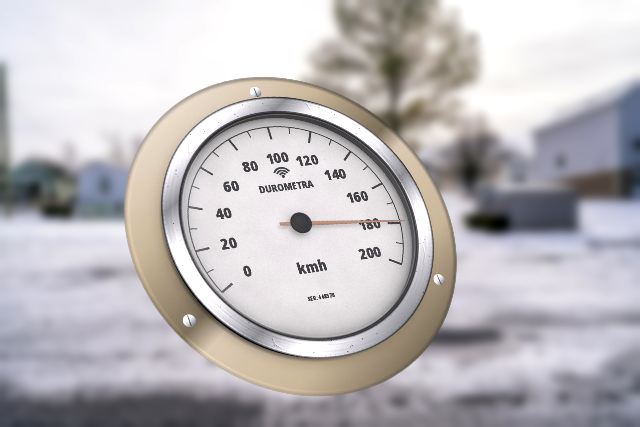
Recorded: 180; km/h
